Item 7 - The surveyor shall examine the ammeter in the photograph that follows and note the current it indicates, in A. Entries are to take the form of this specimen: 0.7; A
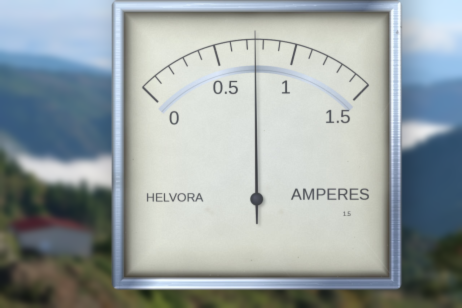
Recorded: 0.75; A
